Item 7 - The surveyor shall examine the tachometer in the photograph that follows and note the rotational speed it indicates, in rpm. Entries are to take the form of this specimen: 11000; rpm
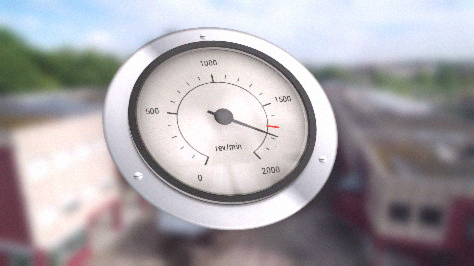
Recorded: 1800; rpm
